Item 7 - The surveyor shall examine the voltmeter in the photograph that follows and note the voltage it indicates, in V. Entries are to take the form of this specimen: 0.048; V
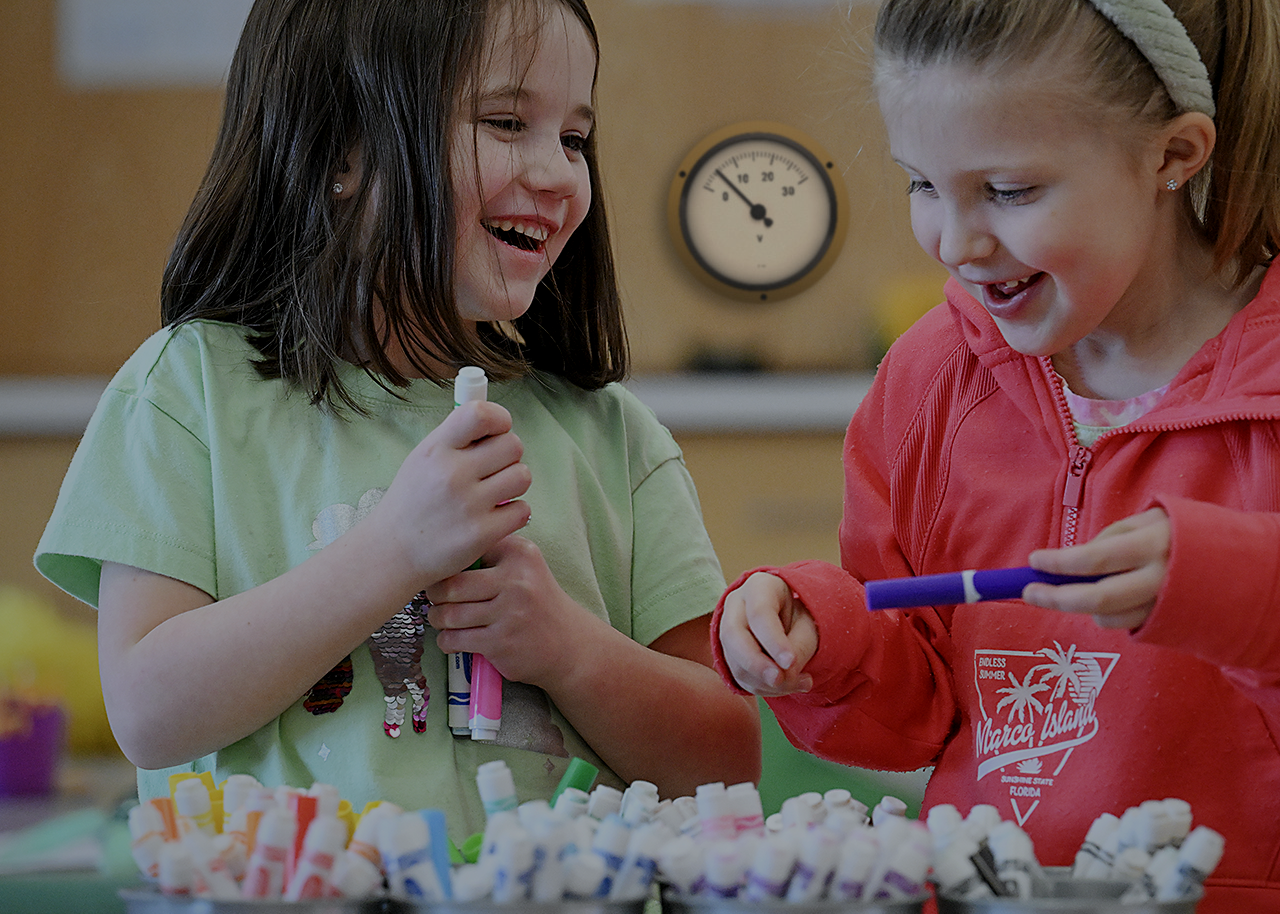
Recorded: 5; V
